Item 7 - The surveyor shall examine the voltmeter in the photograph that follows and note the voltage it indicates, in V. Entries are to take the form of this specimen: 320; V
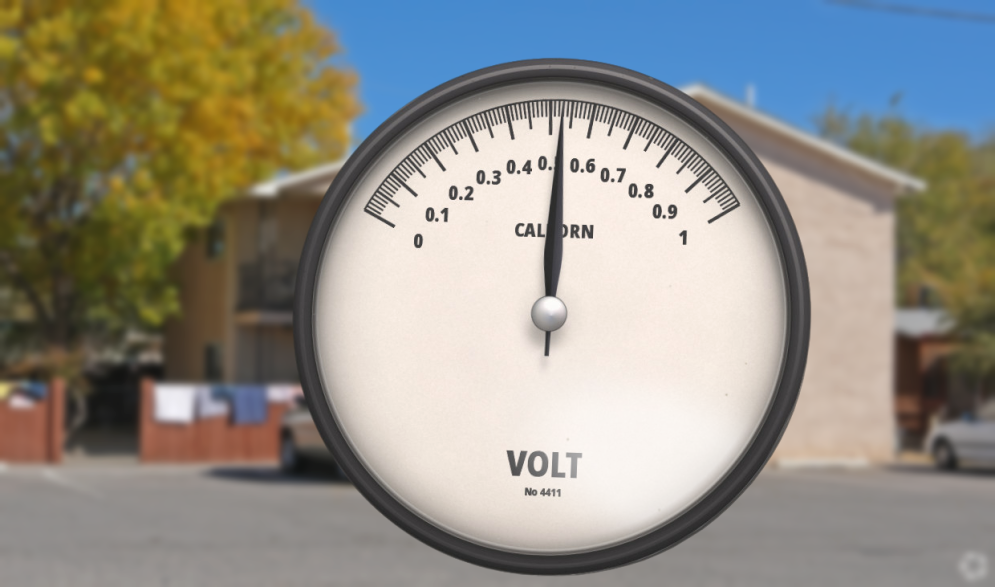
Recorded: 0.53; V
